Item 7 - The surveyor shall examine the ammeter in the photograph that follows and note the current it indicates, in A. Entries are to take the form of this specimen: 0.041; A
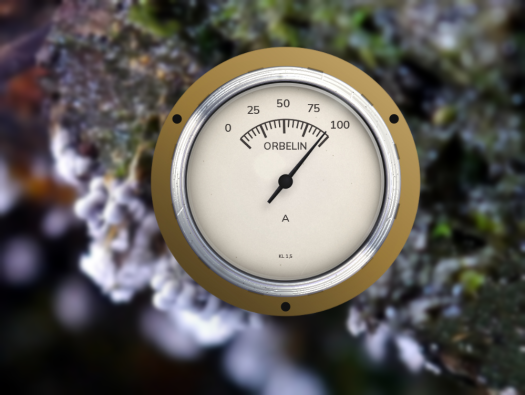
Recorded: 95; A
